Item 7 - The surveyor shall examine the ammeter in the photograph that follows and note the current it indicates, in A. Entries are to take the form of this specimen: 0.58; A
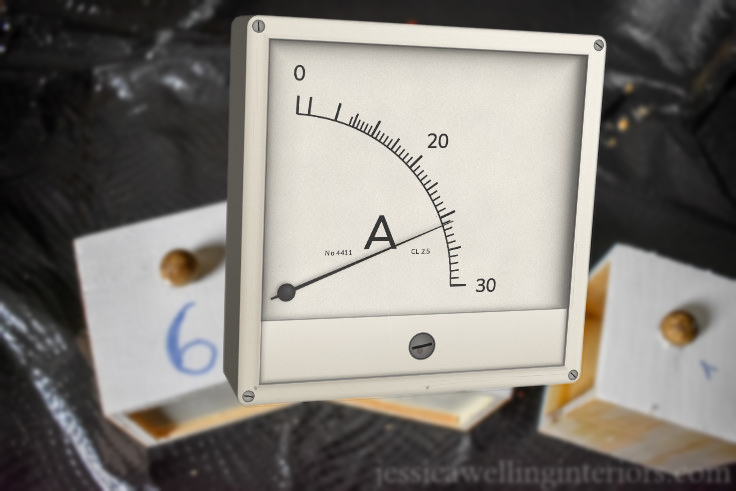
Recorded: 25.5; A
